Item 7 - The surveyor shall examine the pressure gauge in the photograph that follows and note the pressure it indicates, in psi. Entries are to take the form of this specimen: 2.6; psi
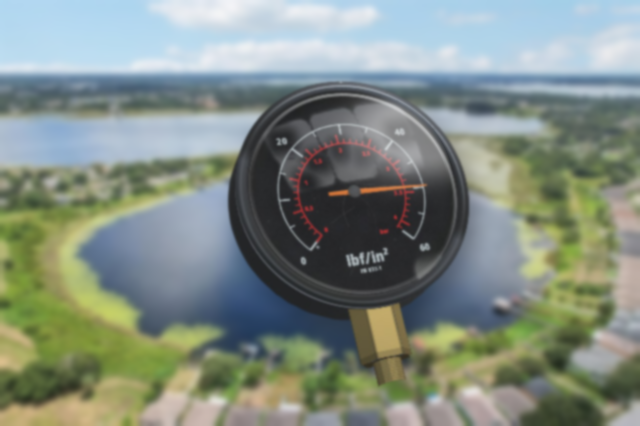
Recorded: 50; psi
